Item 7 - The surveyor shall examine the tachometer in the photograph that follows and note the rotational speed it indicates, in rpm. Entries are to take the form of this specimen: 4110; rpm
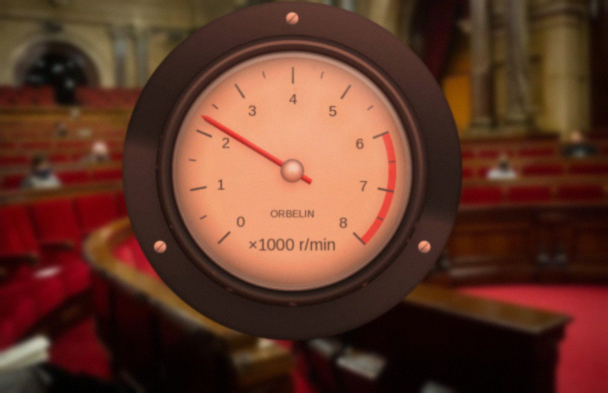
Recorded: 2250; rpm
